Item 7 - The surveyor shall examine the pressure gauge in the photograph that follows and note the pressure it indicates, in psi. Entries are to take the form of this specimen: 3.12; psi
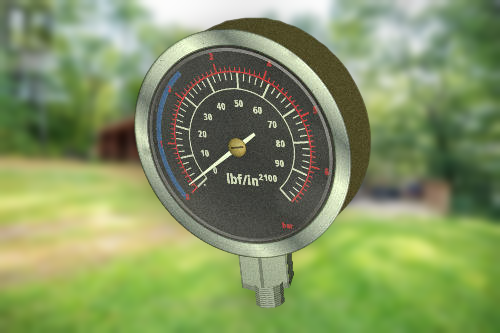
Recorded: 2; psi
